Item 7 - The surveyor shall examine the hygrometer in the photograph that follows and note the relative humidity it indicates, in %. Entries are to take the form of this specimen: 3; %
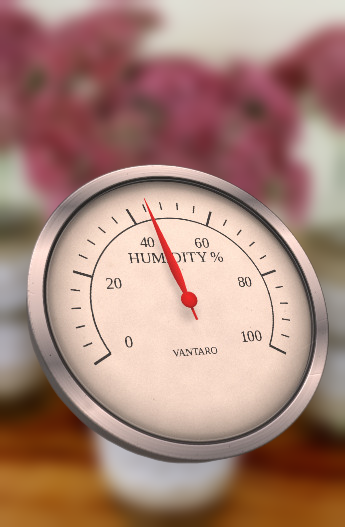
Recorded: 44; %
